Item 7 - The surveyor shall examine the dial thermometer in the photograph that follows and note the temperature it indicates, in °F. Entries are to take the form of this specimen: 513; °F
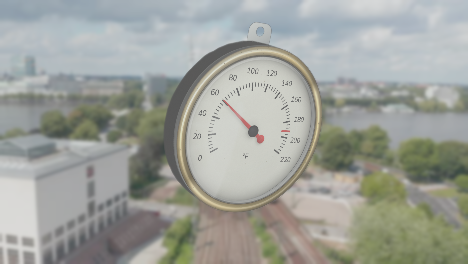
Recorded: 60; °F
